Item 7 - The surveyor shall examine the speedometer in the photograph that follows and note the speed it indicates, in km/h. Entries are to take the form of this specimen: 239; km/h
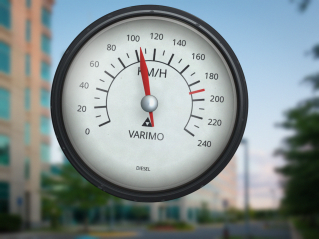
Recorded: 105; km/h
